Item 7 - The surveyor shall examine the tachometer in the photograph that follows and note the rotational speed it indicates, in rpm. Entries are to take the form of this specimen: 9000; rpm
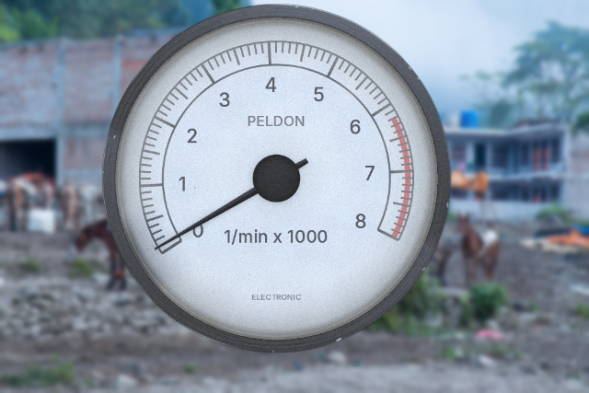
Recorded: 100; rpm
